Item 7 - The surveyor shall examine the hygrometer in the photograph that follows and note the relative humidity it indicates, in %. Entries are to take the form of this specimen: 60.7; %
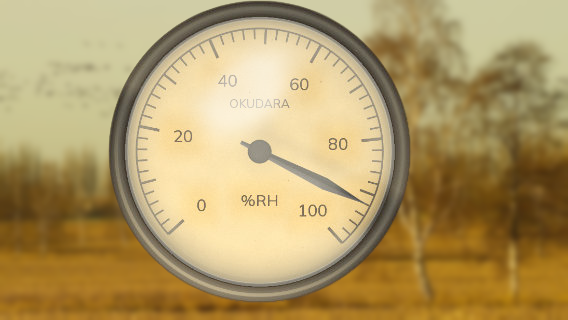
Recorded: 92; %
